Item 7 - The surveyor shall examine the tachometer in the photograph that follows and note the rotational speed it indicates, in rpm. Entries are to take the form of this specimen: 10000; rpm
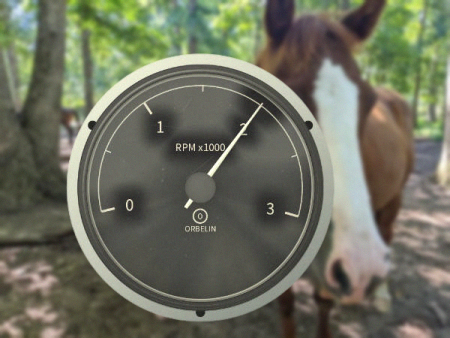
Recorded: 2000; rpm
